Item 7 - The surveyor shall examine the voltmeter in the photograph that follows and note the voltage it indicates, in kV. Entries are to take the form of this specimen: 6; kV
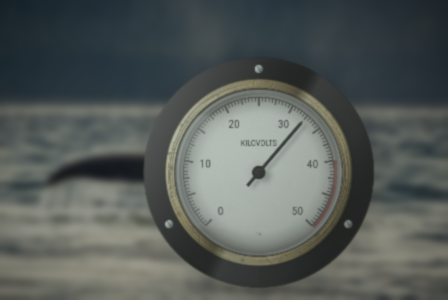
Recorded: 32.5; kV
